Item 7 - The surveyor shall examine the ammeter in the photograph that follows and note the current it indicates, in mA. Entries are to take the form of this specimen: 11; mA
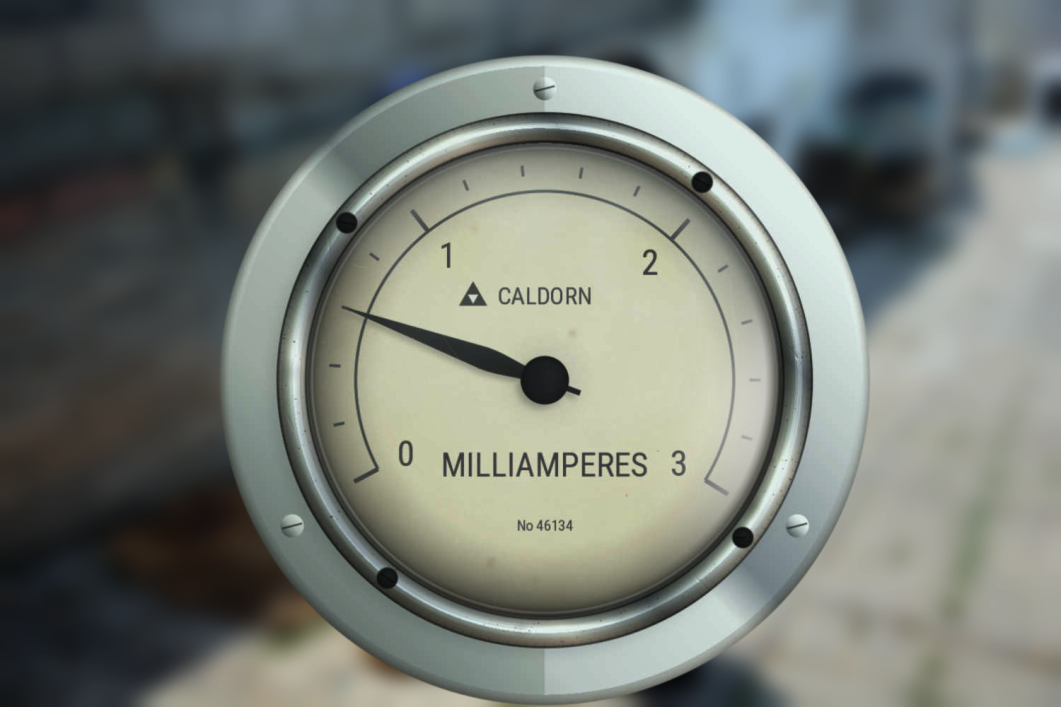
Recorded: 0.6; mA
